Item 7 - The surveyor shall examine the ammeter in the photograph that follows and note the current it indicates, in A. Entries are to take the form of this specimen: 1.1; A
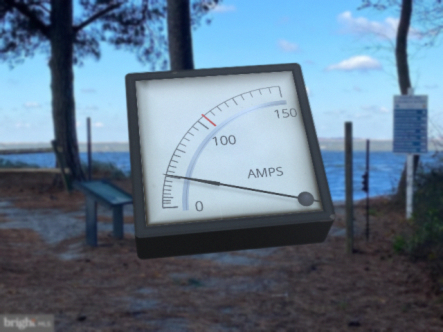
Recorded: 50; A
